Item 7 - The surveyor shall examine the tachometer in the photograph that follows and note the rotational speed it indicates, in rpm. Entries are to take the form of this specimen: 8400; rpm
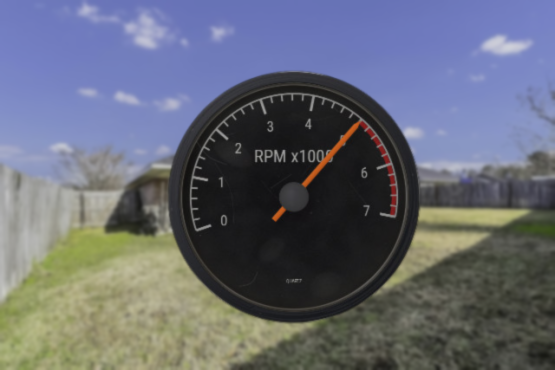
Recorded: 5000; rpm
